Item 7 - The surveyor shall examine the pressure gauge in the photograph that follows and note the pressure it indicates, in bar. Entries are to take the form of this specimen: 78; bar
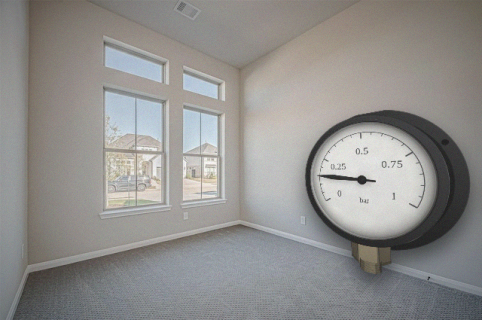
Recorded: 0.15; bar
